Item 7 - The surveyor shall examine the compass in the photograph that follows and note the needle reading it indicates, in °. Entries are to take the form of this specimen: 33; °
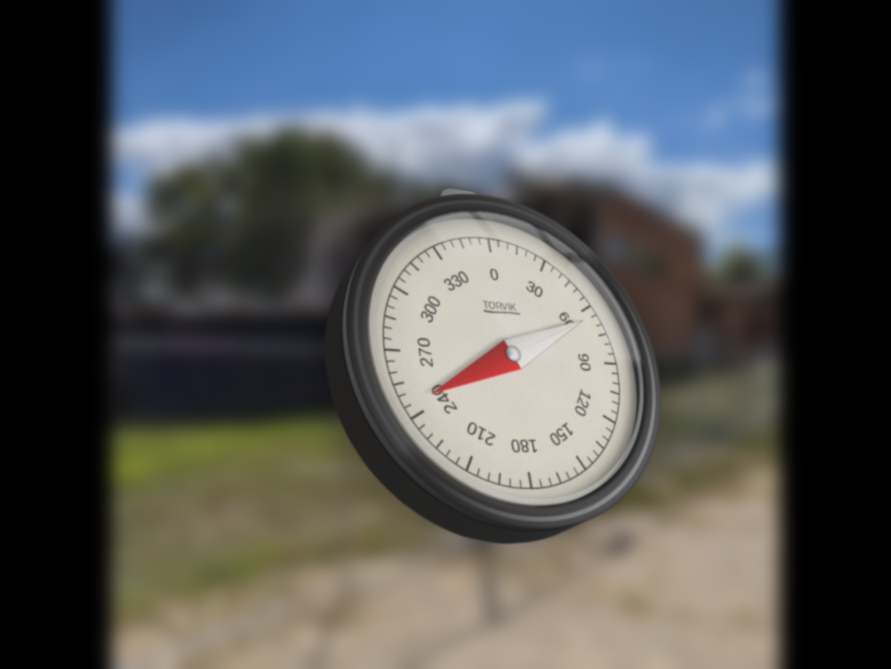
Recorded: 245; °
